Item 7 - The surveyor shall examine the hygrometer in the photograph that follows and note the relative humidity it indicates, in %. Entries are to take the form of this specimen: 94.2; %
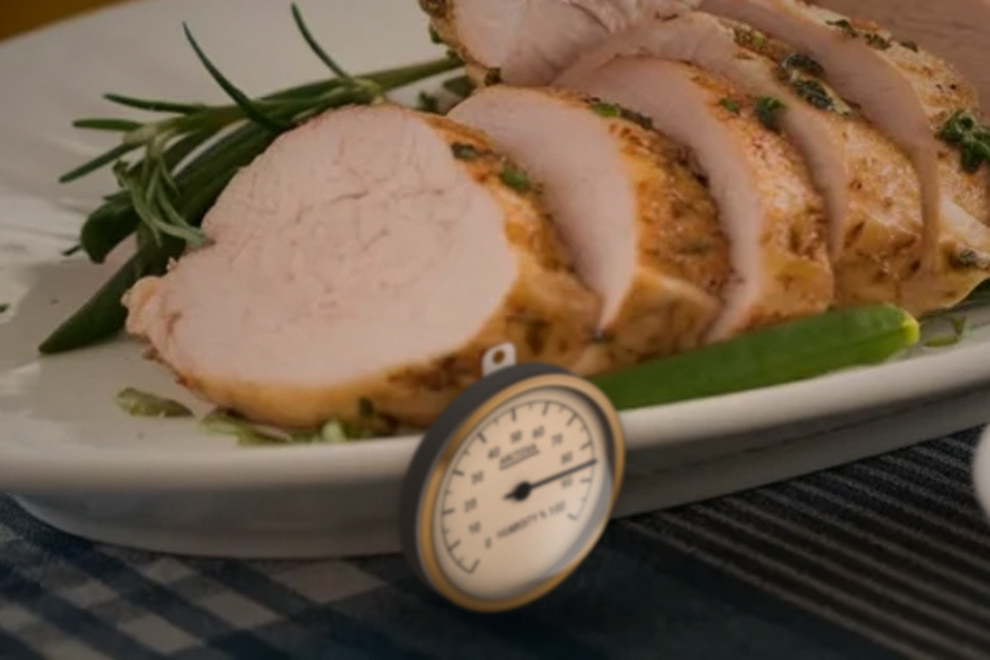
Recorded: 85; %
